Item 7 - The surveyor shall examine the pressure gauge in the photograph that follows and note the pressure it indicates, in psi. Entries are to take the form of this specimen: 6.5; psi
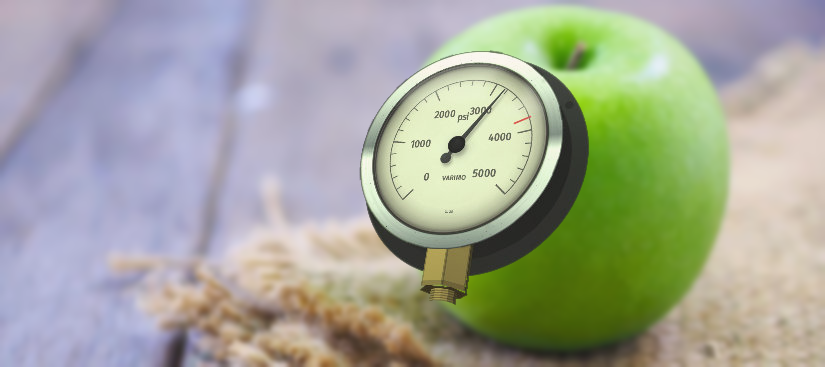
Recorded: 3200; psi
